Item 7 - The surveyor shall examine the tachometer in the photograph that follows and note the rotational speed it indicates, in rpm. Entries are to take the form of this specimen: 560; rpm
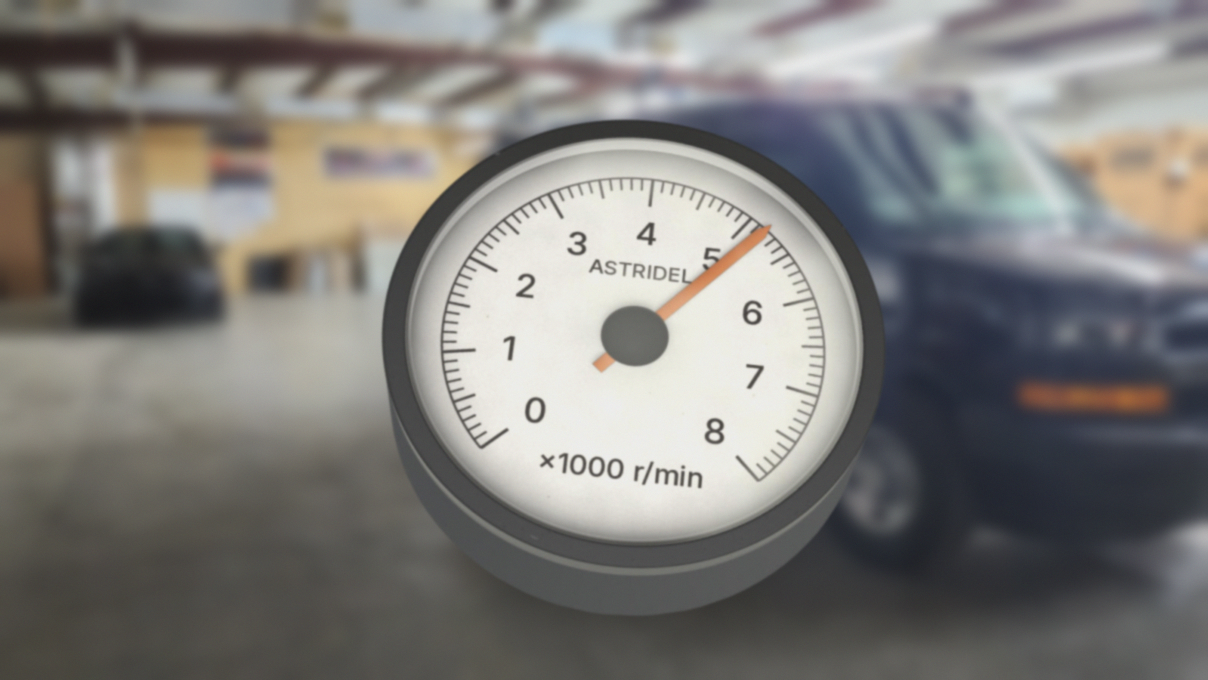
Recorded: 5200; rpm
